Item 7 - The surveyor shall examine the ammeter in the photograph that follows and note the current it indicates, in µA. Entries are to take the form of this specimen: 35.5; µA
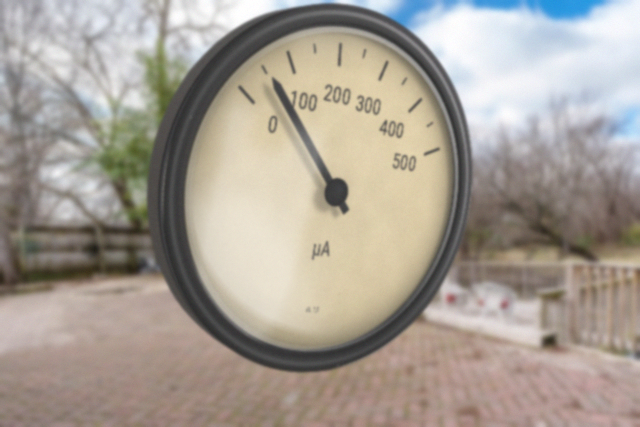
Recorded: 50; µA
